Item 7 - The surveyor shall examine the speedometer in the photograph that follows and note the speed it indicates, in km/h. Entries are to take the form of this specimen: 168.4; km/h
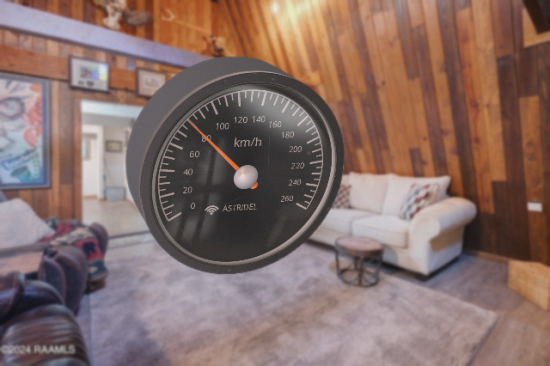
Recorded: 80; km/h
